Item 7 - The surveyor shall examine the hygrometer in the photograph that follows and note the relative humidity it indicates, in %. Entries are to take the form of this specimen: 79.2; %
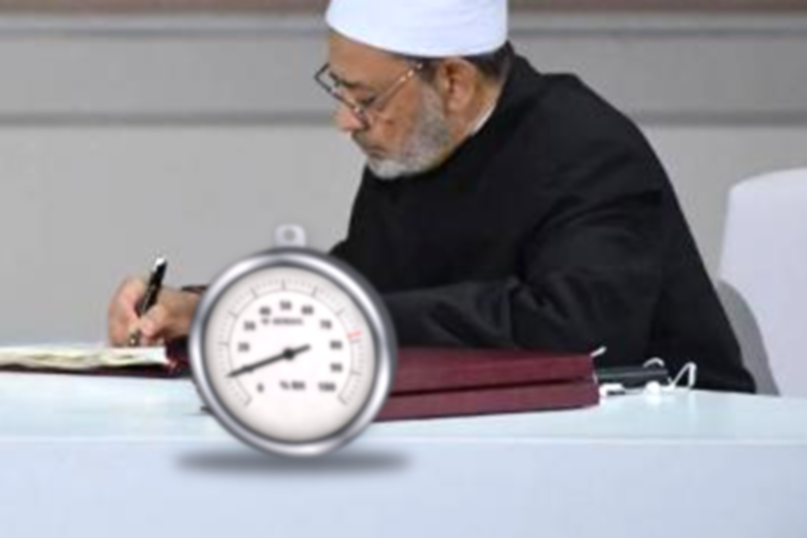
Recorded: 10; %
